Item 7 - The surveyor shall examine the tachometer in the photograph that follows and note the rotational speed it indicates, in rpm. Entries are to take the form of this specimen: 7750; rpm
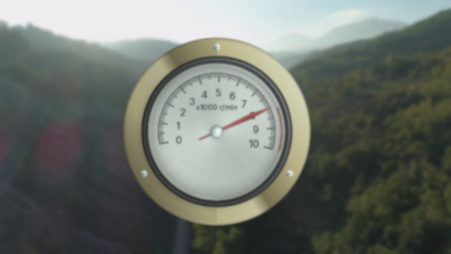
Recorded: 8000; rpm
